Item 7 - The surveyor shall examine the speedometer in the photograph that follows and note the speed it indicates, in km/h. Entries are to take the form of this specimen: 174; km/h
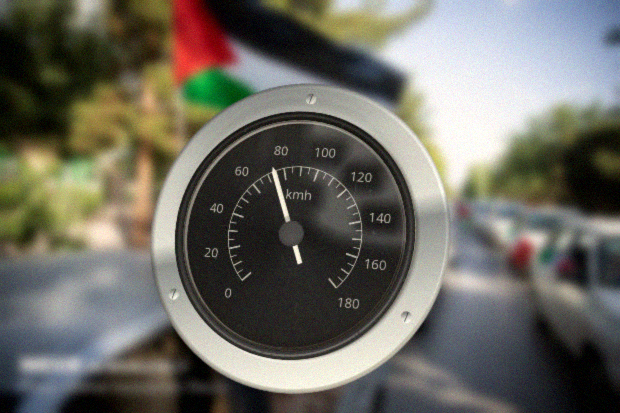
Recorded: 75; km/h
